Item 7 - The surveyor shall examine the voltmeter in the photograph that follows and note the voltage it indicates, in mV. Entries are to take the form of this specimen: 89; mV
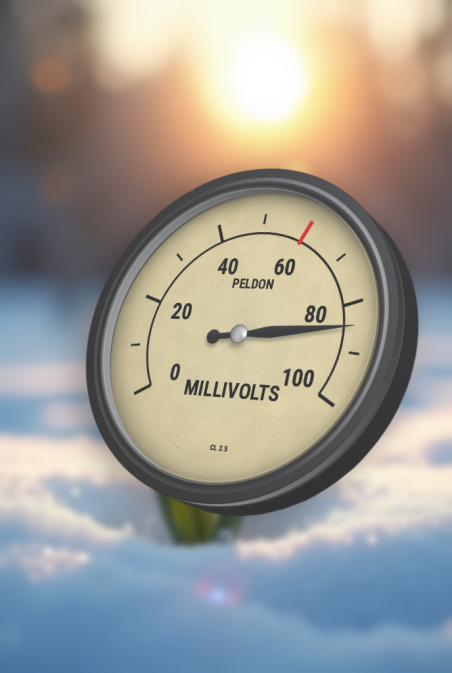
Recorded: 85; mV
